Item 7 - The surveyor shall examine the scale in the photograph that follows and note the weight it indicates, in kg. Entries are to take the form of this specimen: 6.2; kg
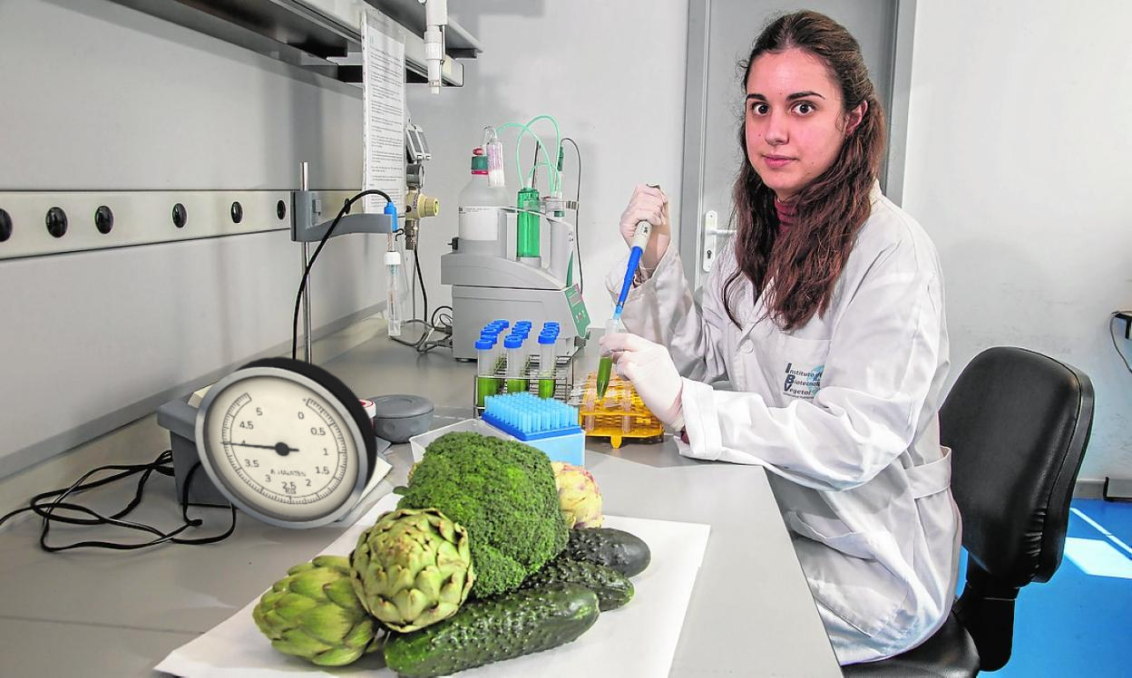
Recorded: 4; kg
